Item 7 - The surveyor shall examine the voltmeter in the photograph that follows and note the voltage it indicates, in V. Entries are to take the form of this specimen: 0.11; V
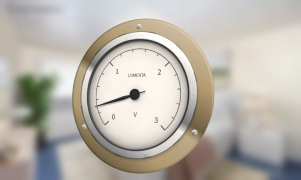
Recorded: 0.3; V
